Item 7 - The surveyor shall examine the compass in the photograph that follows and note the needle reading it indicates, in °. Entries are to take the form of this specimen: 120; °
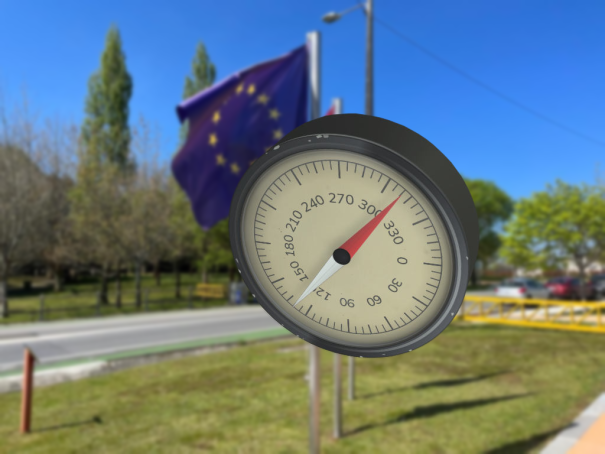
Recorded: 310; °
